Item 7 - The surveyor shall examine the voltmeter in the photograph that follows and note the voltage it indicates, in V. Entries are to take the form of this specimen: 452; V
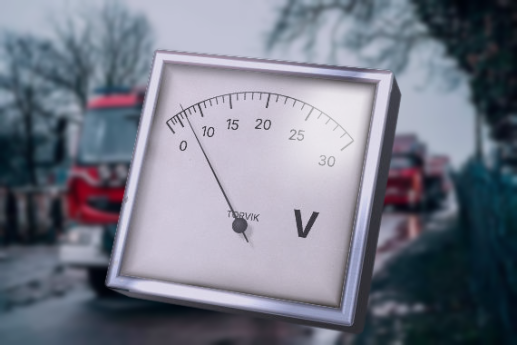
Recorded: 7; V
